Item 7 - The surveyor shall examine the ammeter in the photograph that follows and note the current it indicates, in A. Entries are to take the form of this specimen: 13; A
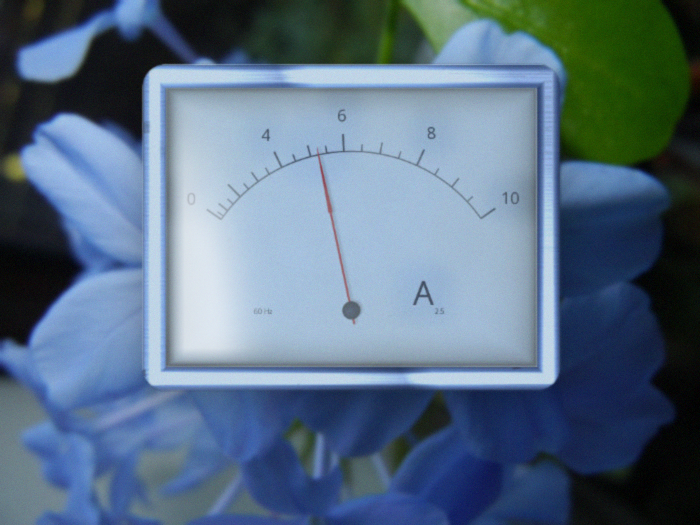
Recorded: 5.25; A
